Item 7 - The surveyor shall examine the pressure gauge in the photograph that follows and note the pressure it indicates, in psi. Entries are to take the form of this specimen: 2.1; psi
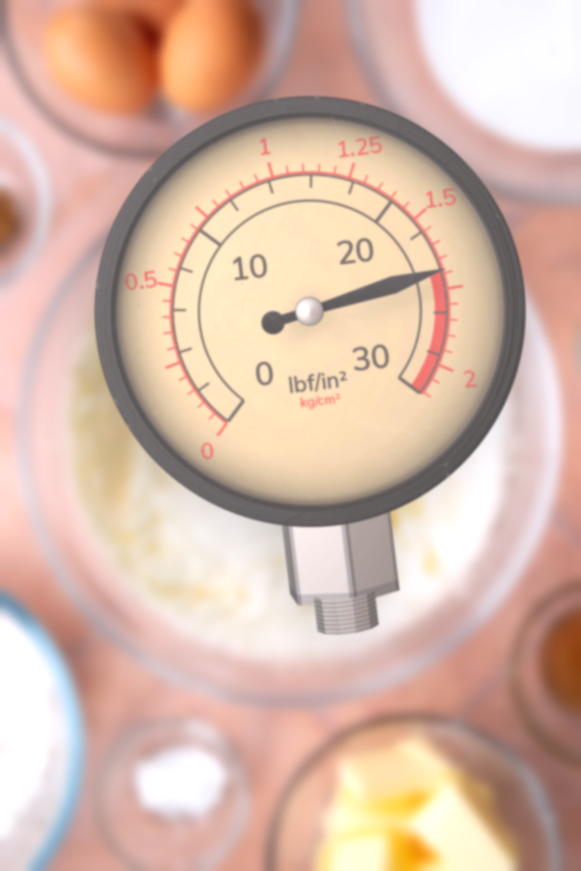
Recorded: 24; psi
